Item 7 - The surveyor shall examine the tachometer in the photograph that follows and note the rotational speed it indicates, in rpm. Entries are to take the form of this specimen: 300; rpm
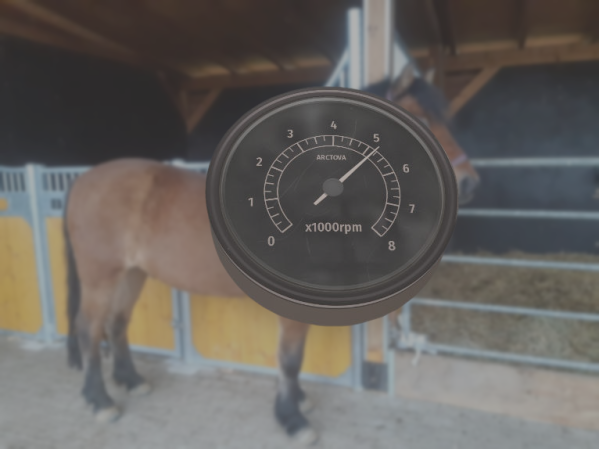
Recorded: 5250; rpm
